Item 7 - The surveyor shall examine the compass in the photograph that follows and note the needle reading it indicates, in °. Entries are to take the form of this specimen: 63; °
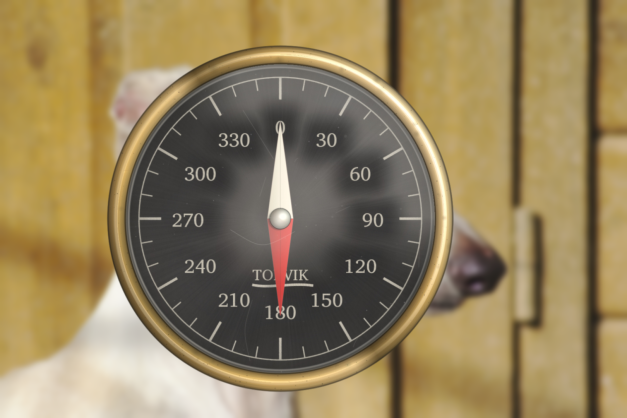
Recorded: 180; °
